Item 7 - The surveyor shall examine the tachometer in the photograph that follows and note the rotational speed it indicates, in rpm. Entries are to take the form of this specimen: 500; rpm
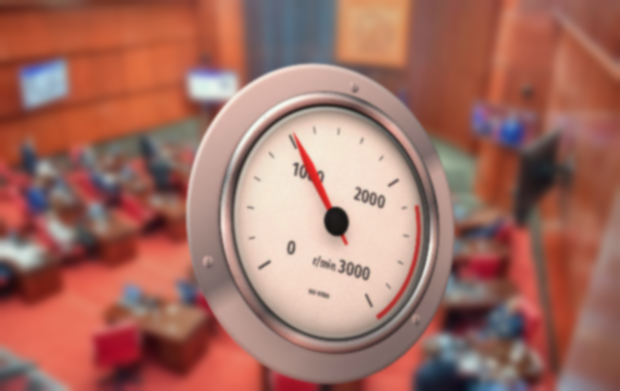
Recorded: 1000; rpm
